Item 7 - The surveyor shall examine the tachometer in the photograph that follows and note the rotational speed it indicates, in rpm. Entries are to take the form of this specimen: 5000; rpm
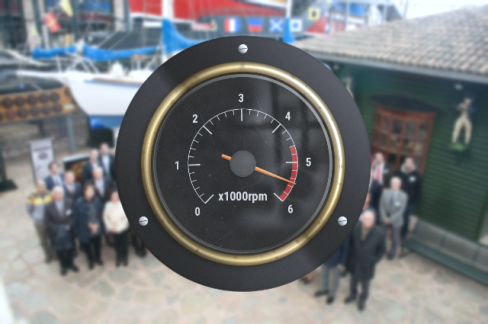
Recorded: 5500; rpm
